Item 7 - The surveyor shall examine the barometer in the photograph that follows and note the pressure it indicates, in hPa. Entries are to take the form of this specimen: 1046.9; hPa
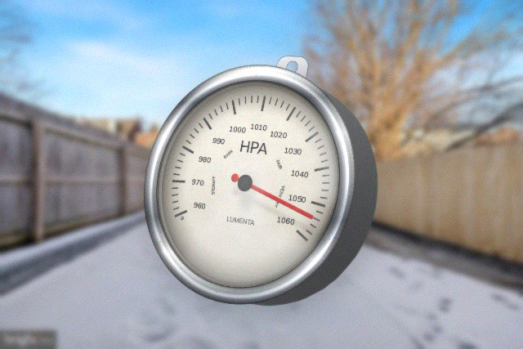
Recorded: 1054; hPa
